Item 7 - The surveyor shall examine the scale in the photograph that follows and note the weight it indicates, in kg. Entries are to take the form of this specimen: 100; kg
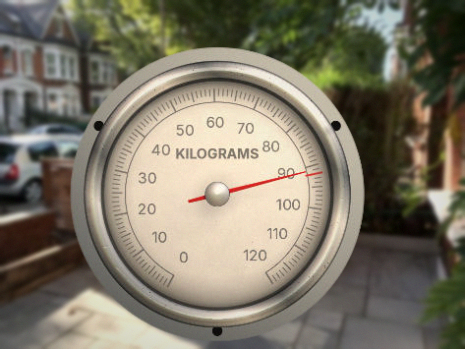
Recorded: 91; kg
